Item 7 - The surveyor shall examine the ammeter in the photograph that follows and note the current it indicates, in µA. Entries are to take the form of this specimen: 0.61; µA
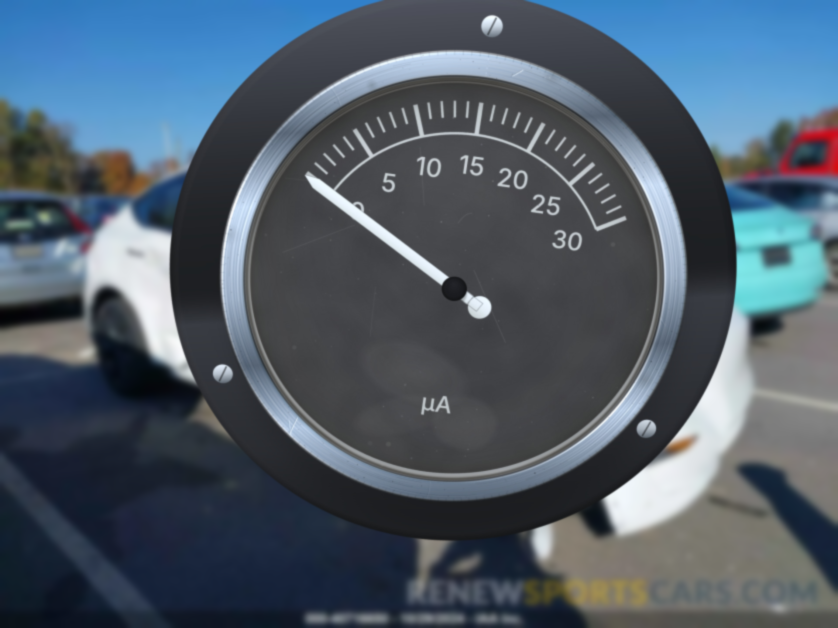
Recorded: 0; µA
